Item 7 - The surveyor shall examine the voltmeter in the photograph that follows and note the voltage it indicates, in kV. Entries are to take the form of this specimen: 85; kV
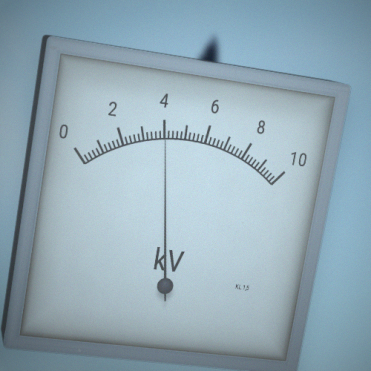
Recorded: 4; kV
